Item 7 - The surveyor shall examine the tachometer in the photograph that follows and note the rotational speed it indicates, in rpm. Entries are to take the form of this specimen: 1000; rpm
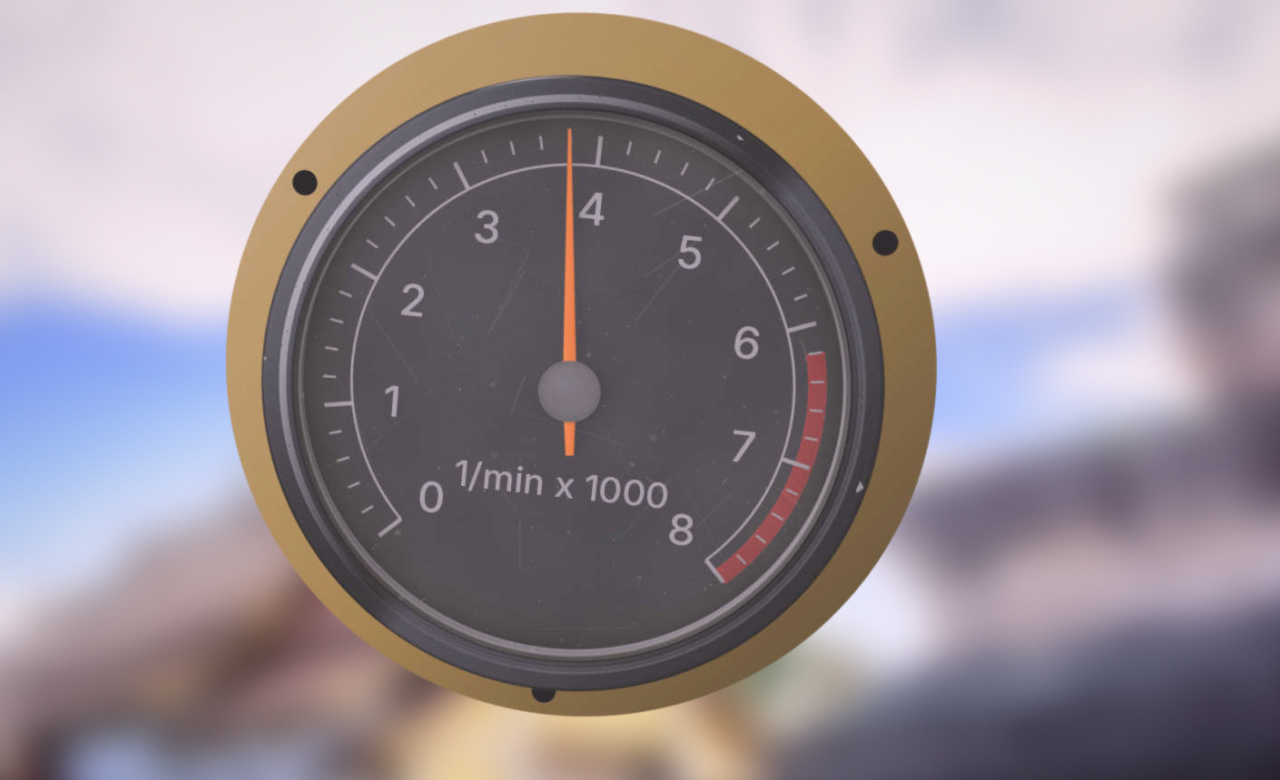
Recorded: 3800; rpm
